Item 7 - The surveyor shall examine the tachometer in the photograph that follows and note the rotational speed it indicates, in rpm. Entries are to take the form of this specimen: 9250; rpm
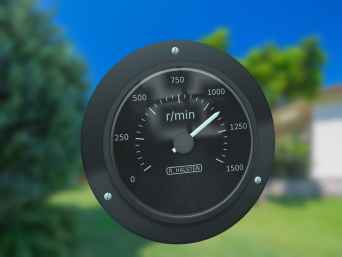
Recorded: 1100; rpm
